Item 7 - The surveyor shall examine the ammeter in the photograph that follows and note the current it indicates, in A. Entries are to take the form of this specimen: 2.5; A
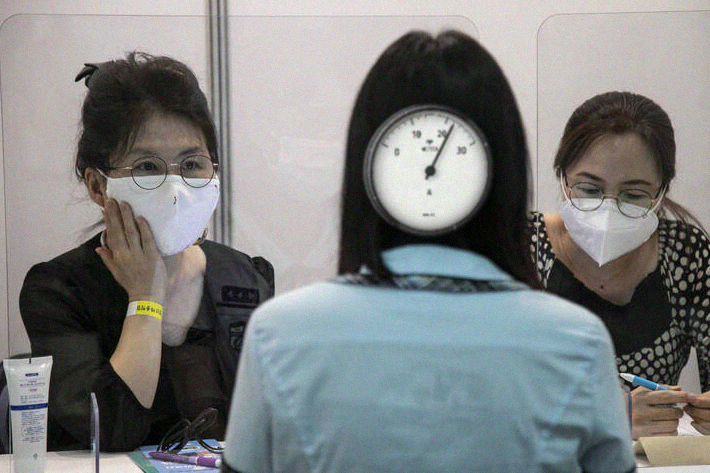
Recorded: 22; A
